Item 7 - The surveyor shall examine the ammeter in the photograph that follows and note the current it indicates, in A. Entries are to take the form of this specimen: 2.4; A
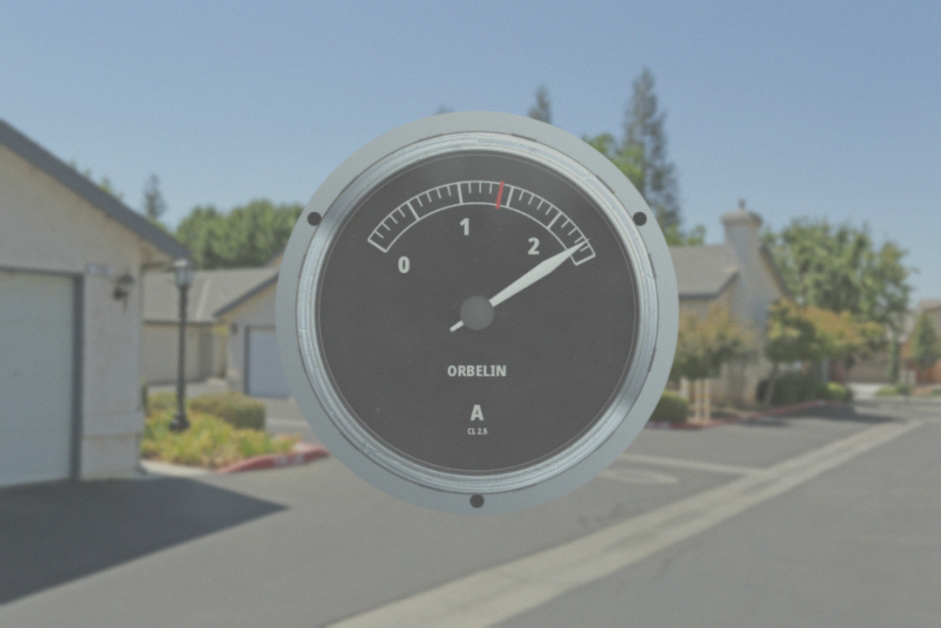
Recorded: 2.35; A
